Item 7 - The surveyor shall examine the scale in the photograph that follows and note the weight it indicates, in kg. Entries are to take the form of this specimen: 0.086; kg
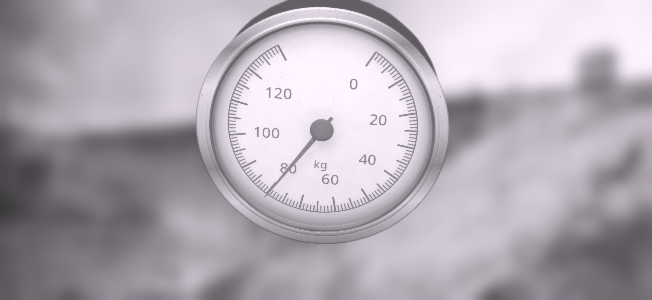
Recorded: 80; kg
